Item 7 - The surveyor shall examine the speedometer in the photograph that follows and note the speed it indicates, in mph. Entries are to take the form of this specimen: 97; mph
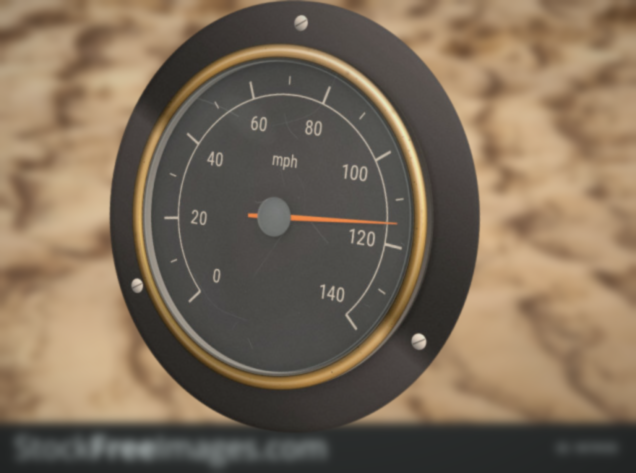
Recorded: 115; mph
